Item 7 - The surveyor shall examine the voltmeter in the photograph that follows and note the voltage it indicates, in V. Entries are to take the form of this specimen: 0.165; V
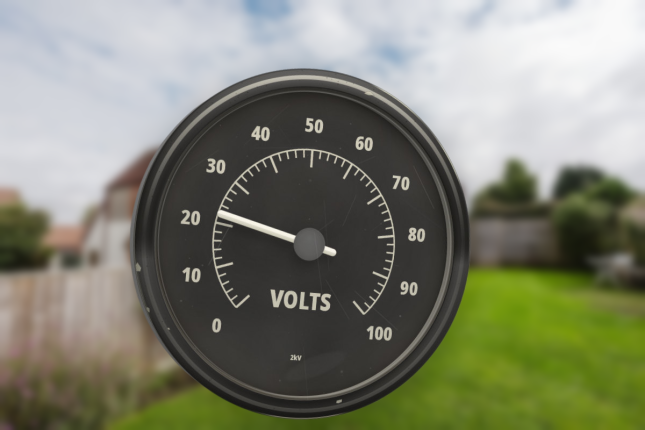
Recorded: 22; V
